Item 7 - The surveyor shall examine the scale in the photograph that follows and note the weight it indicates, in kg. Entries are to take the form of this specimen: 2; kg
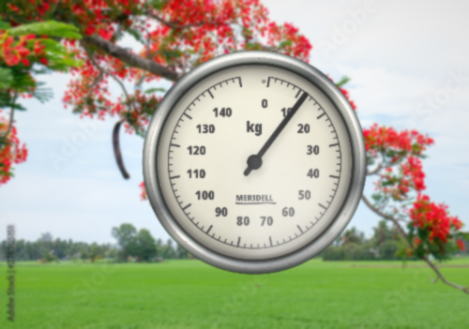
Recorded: 12; kg
